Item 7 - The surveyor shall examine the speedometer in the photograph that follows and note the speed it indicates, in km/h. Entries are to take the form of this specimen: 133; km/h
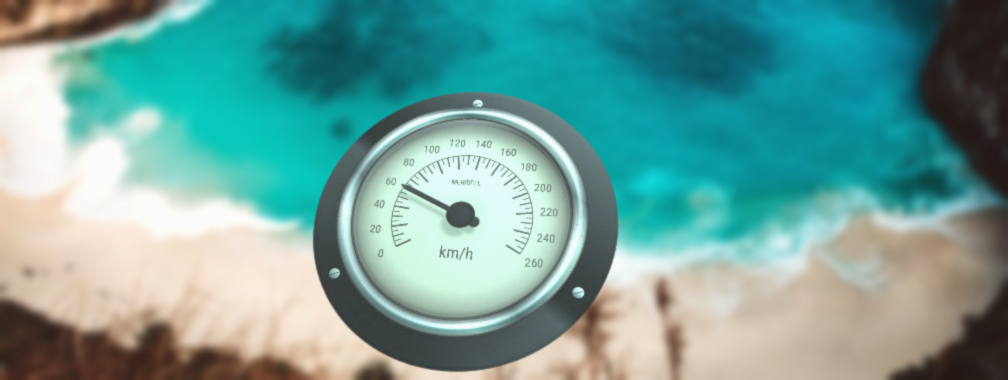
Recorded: 60; km/h
